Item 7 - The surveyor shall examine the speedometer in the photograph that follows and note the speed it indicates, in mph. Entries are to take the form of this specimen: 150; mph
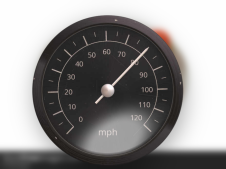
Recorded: 80; mph
